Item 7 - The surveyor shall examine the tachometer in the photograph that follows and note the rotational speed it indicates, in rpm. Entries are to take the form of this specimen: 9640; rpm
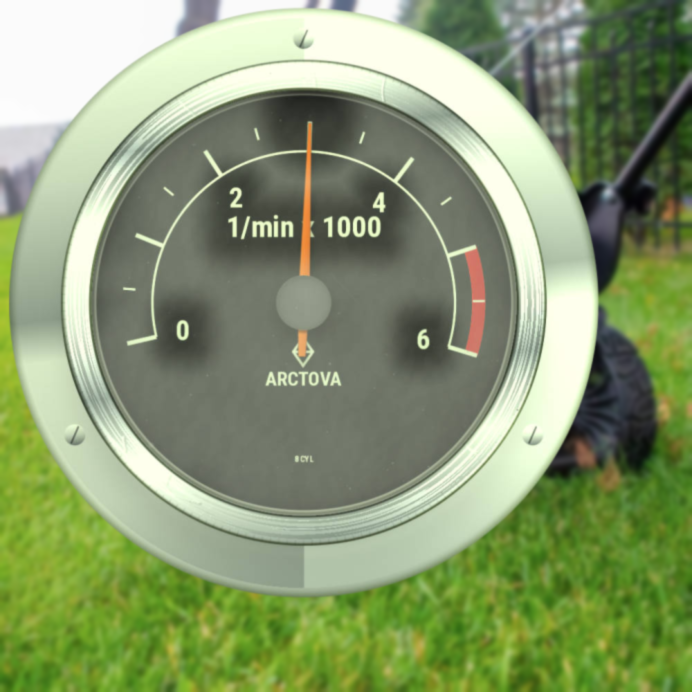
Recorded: 3000; rpm
